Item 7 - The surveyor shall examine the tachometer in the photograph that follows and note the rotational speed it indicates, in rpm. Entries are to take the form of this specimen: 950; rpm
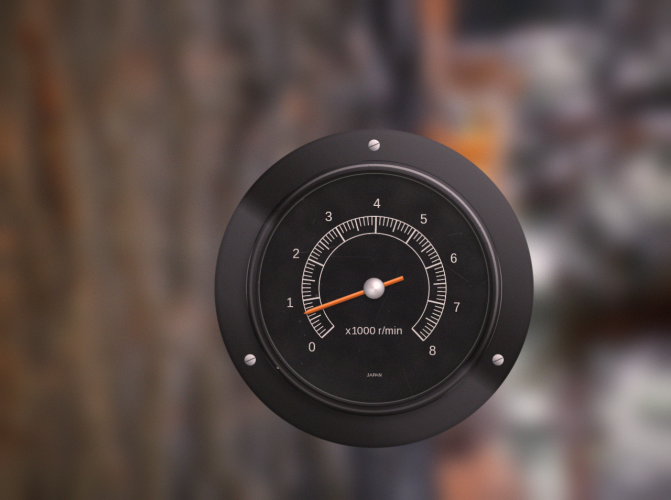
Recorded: 700; rpm
